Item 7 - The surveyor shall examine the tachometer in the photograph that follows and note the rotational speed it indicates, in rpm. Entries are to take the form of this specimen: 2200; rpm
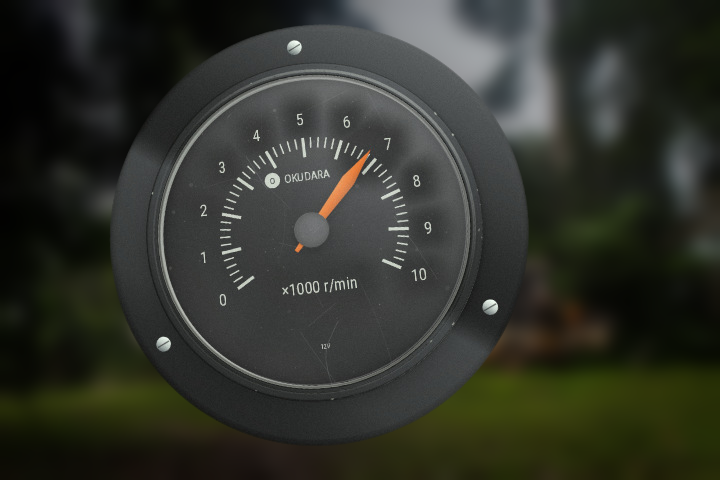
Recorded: 6800; rpm
